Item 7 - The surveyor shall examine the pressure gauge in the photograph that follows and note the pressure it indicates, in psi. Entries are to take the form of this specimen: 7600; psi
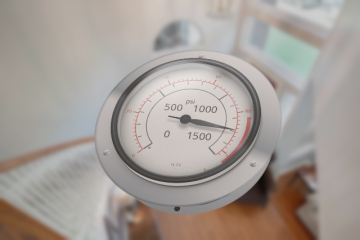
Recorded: 1300; psi
